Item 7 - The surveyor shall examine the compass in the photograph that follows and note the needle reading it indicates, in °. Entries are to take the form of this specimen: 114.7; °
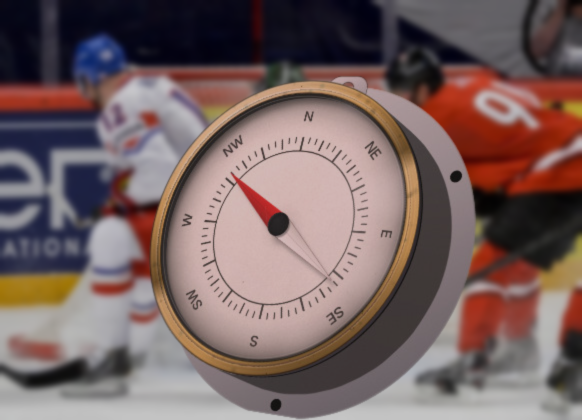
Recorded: 305; °
